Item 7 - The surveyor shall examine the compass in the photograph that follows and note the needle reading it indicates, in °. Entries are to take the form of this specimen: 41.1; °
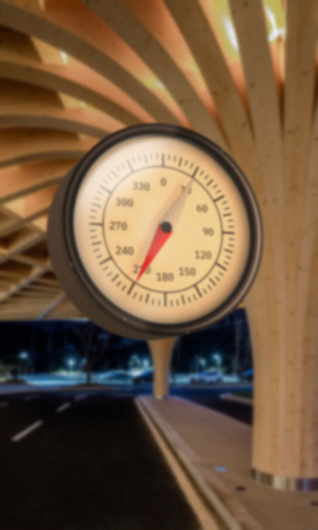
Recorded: 210; °
